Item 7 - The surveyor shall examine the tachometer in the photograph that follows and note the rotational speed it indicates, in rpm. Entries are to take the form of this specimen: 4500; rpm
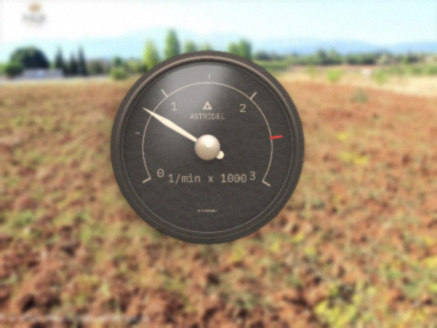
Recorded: 750; rpm
